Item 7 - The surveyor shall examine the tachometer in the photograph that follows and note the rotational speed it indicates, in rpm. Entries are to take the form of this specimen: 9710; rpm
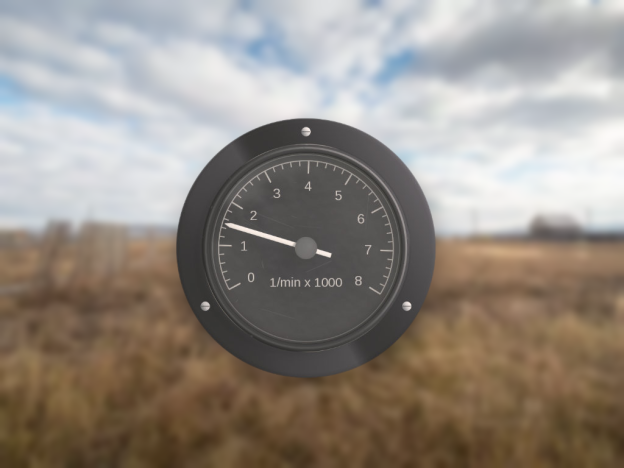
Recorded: 1500; rpm
